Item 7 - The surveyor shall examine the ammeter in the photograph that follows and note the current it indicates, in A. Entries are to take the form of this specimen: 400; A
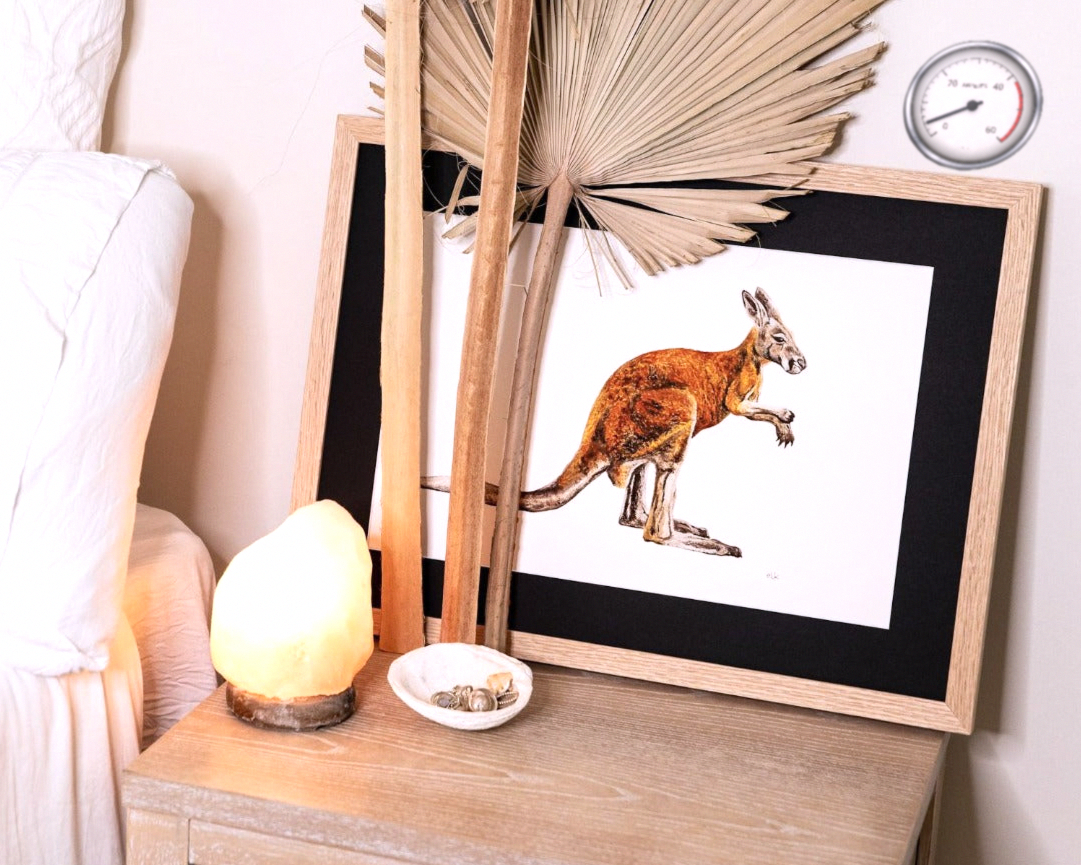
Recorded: 4; A
